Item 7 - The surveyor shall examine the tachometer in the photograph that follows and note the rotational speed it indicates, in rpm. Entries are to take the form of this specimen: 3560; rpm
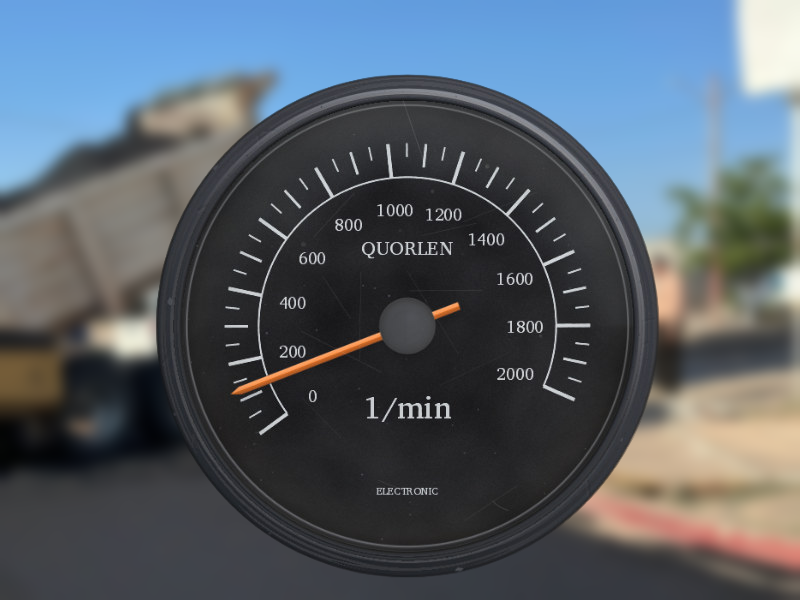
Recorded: 125; rpm
